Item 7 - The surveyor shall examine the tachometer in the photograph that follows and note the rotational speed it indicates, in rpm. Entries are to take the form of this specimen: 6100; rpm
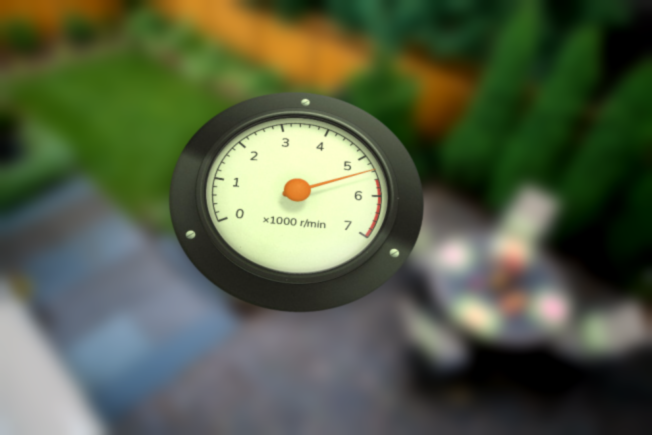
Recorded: 5400; rpm
